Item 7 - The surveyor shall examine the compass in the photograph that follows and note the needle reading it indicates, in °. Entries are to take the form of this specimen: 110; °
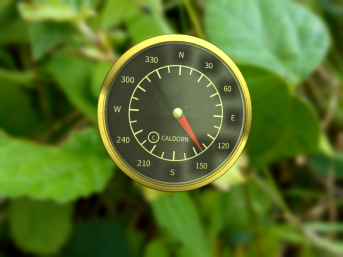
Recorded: 142.5; °
